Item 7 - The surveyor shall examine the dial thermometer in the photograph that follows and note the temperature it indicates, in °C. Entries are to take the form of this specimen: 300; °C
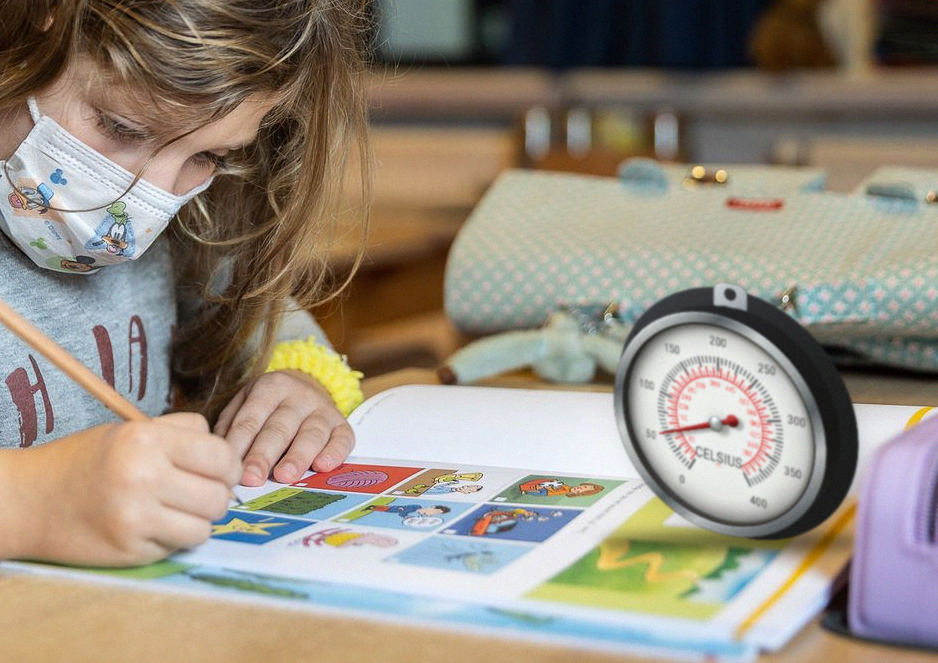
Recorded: 50; °C
